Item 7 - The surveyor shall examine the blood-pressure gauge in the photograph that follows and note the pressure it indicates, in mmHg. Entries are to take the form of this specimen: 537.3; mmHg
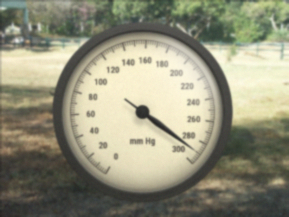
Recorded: 290; mmHg
